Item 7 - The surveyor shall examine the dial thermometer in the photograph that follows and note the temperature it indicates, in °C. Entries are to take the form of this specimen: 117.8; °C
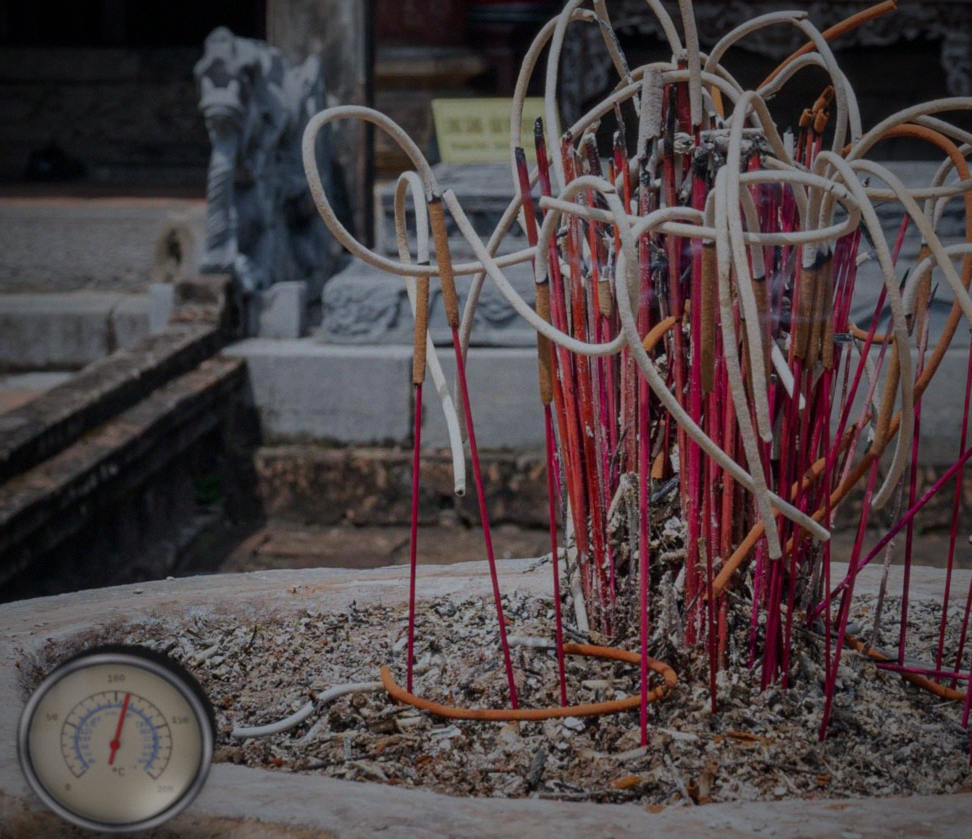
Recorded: 110; °C
